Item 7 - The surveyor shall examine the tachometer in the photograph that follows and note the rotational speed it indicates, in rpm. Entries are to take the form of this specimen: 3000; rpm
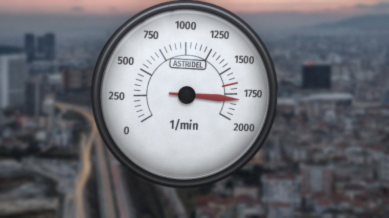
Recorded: 1800; rpm
